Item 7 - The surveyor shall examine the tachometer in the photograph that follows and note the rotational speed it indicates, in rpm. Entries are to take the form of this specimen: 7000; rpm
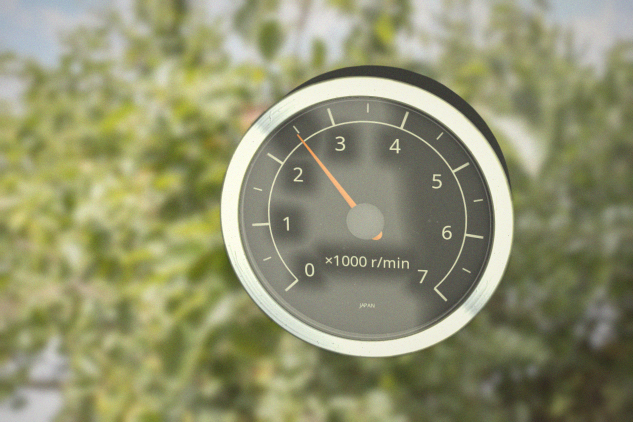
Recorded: 2500; rpm
